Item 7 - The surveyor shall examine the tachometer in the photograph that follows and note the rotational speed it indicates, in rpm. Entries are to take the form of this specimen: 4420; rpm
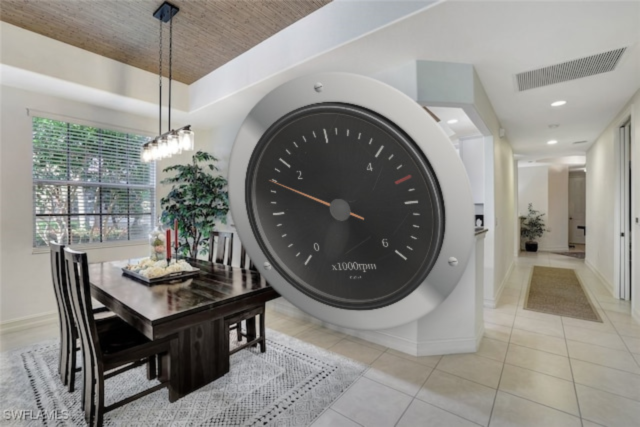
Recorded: 1600; rpm
